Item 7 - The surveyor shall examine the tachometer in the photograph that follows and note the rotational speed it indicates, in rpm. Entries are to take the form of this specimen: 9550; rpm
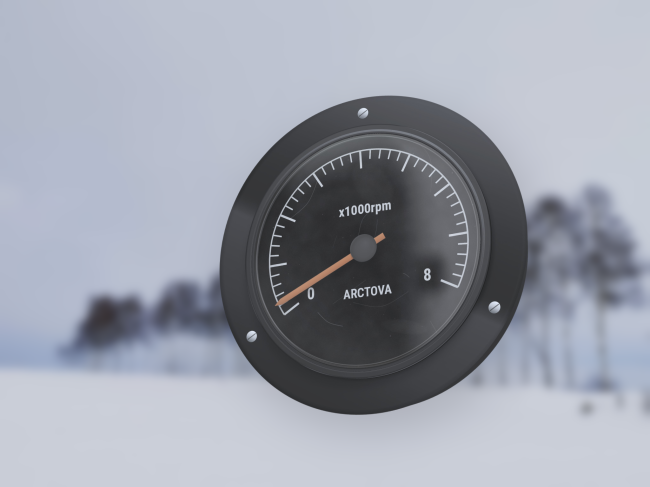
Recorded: 200; rpm
